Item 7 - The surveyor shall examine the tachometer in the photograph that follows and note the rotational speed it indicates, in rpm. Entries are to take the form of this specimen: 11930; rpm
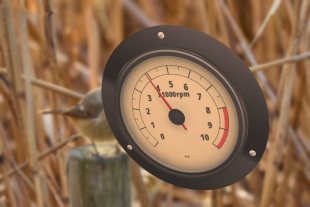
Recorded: 4000; rpm
